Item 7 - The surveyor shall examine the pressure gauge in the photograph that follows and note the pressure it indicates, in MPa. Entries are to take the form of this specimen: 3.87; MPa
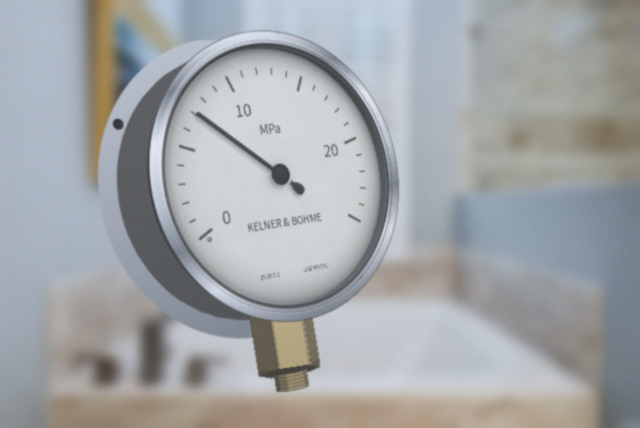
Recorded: 7; MPa
